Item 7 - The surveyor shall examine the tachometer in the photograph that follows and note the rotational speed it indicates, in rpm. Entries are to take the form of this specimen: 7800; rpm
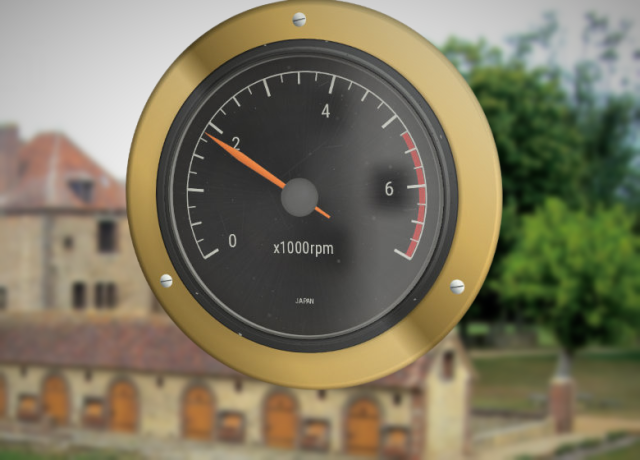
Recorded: 1875; rpm
